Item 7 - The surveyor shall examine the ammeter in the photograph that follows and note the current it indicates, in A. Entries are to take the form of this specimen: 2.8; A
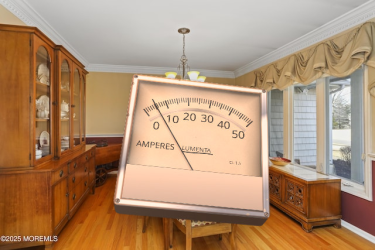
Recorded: 5; A
